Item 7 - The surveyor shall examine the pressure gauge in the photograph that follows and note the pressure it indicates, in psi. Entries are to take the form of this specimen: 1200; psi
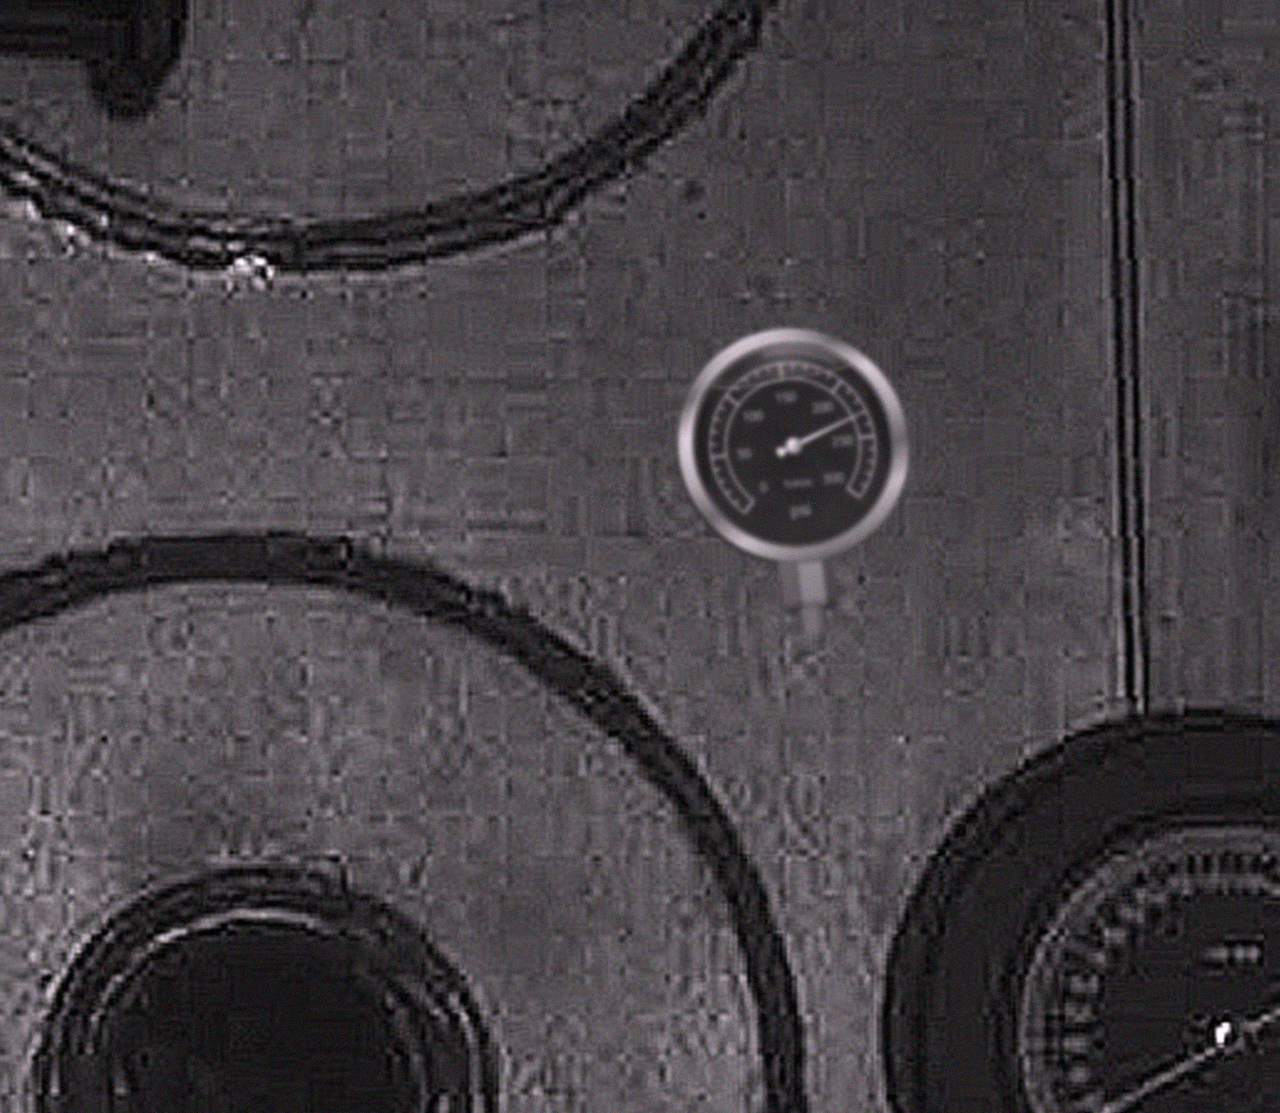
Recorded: 230; psi
